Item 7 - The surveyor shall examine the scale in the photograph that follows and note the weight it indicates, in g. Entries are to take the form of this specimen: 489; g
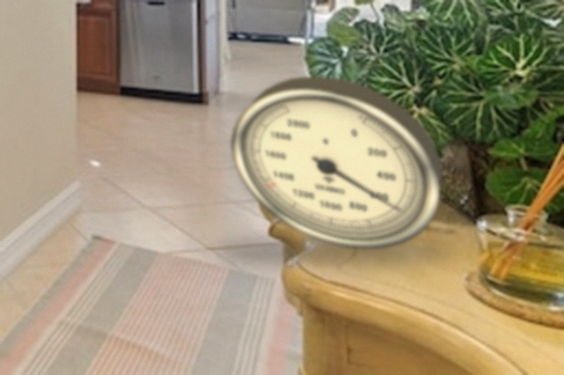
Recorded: 600; g
